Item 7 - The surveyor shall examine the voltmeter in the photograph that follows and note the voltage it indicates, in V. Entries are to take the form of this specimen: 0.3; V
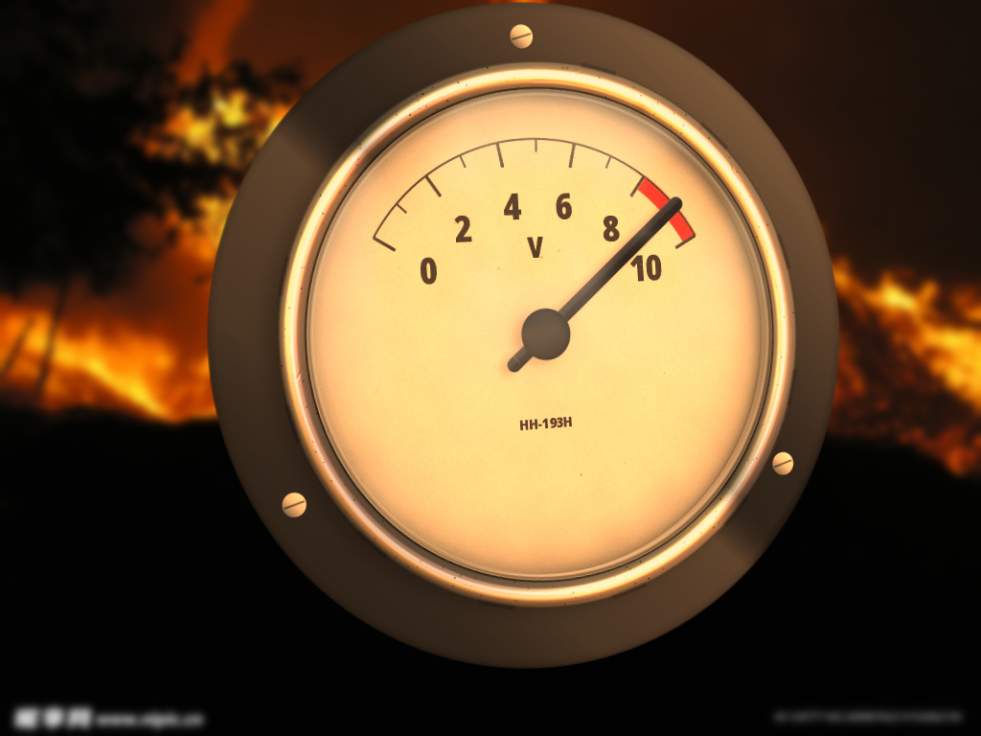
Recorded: 9; V
